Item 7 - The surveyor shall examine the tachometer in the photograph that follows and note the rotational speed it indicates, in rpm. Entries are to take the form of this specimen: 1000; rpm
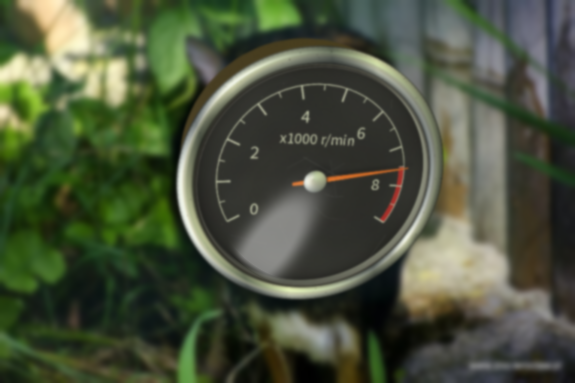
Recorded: 7500; rpm
